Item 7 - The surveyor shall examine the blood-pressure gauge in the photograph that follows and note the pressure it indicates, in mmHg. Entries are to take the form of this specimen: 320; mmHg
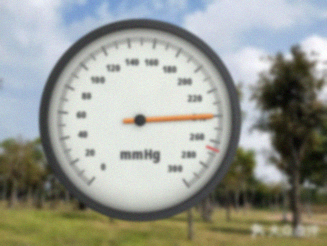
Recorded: 240; mmHg
